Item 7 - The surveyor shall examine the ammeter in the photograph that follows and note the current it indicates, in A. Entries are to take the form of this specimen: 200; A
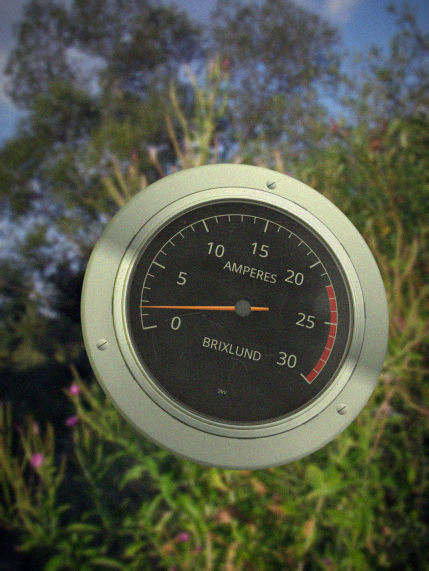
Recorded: 1.5; A
